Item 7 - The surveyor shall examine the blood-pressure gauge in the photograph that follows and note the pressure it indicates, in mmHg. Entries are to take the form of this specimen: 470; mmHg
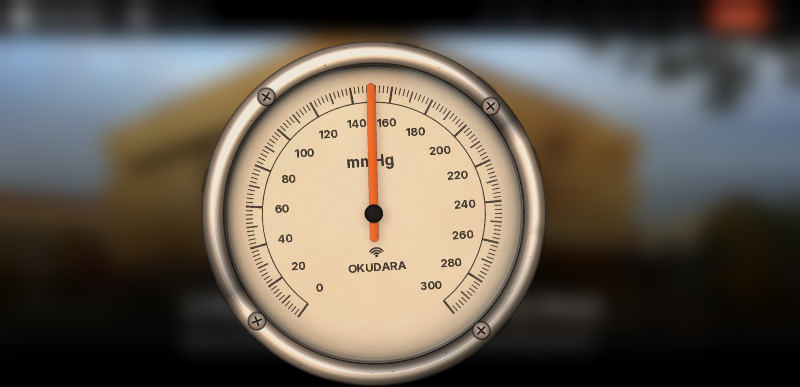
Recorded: 150; mmHg
